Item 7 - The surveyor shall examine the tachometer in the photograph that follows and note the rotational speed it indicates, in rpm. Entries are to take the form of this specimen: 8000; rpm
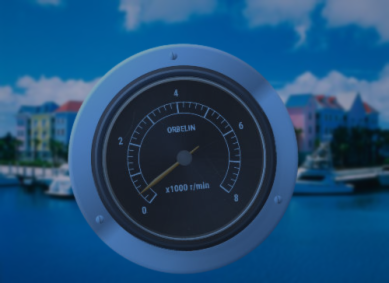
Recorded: 400; rpm
